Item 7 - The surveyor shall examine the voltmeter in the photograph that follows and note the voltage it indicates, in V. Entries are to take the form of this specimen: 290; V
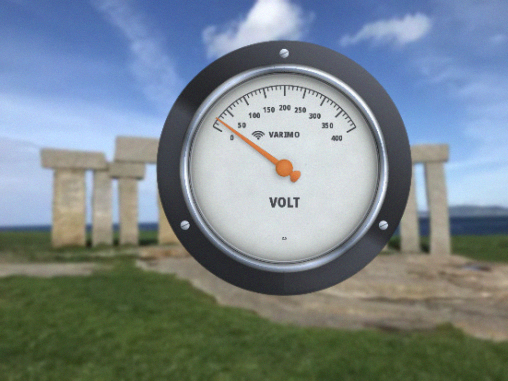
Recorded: 20; V
